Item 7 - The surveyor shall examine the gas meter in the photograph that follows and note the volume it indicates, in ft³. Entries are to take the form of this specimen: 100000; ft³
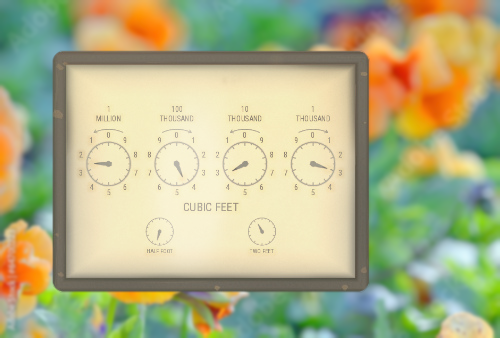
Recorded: 243300; ft³
